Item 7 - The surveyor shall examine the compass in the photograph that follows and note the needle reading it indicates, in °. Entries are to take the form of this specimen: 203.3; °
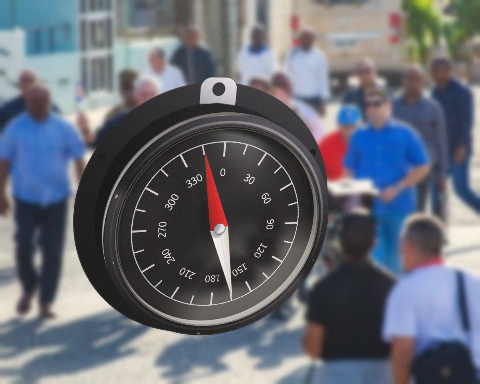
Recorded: 345; °
